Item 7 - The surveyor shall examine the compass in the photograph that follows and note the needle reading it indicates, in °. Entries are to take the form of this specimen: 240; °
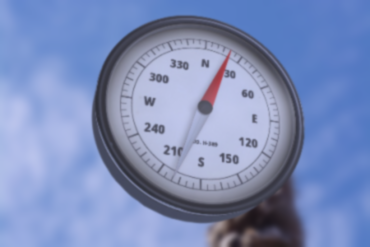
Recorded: 20; °
